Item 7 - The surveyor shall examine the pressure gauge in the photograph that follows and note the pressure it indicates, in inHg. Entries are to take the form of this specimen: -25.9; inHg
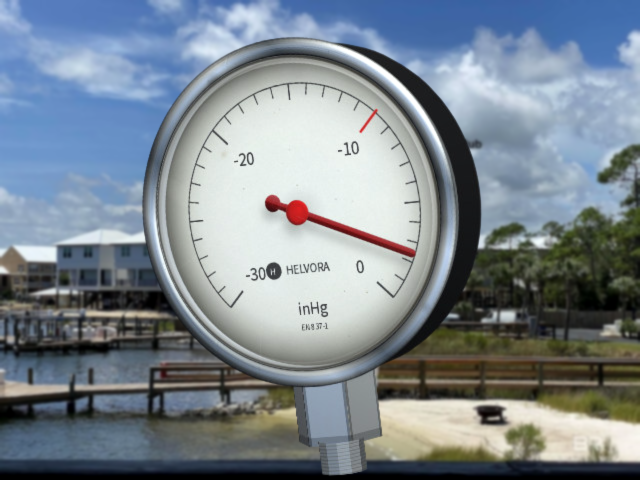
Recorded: -2.5; inHg
